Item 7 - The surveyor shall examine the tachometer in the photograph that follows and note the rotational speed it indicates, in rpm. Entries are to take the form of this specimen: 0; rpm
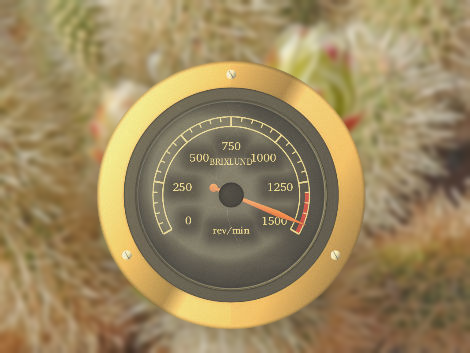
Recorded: 1450; rpm
